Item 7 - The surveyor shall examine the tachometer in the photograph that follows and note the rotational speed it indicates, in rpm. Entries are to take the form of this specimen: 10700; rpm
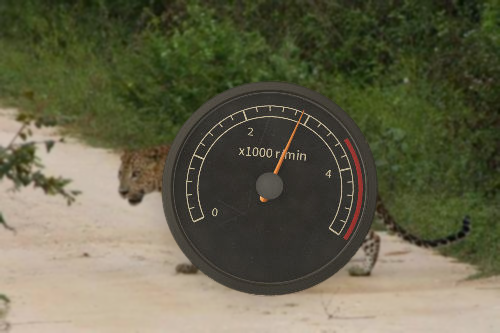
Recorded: 2900; rpm
